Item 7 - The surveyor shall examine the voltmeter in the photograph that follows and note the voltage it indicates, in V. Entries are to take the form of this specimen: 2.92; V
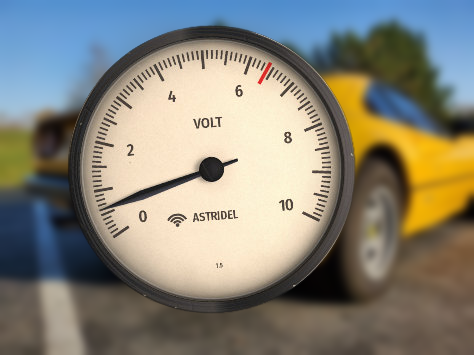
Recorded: 0.6; V
